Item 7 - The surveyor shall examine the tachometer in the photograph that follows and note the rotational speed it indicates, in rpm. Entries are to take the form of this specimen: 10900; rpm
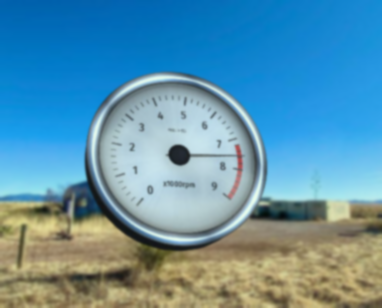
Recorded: 7600; rpm
